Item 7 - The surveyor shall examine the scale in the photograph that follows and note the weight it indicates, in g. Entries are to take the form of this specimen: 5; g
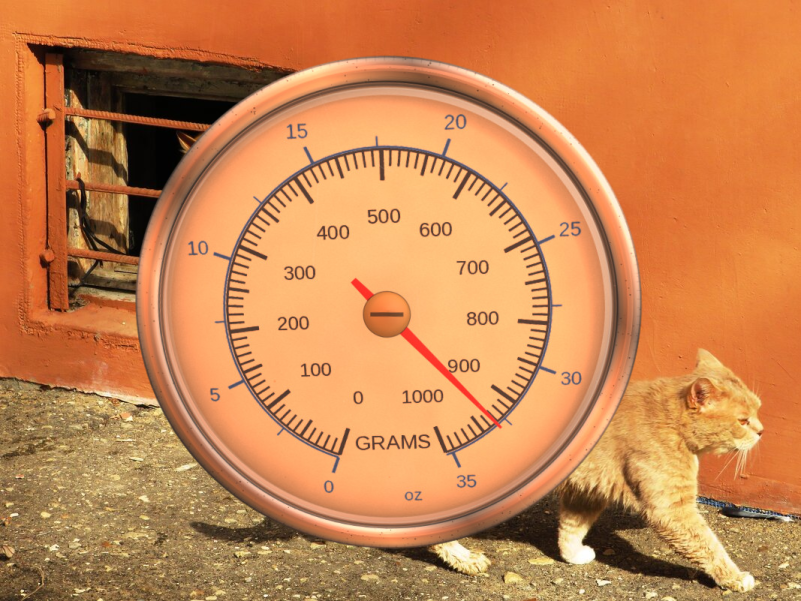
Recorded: 930; g
